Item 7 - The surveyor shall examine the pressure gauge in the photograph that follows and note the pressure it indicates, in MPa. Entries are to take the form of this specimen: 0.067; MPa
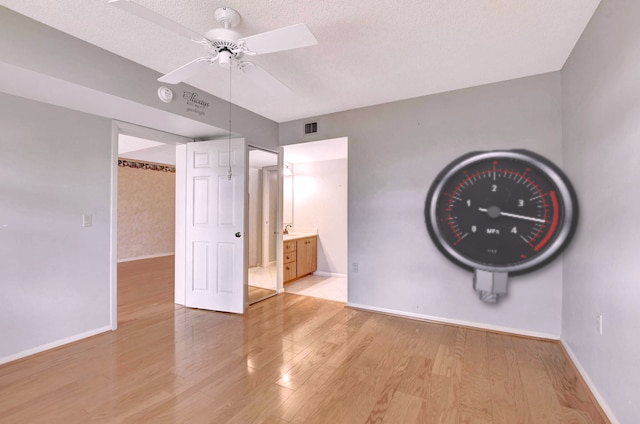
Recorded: 3.5; MPa
